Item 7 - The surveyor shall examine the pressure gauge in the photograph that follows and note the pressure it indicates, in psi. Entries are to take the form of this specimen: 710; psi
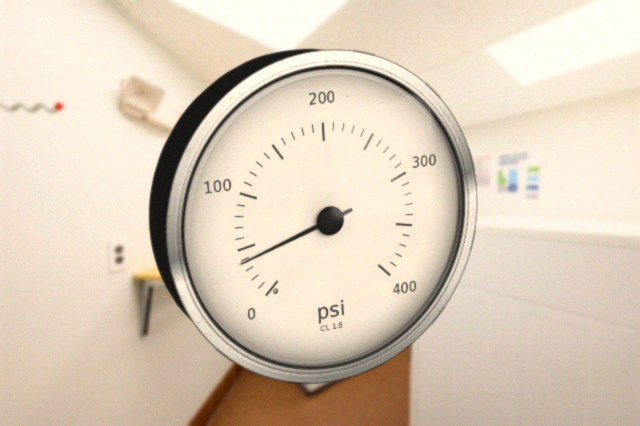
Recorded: 40; psi
